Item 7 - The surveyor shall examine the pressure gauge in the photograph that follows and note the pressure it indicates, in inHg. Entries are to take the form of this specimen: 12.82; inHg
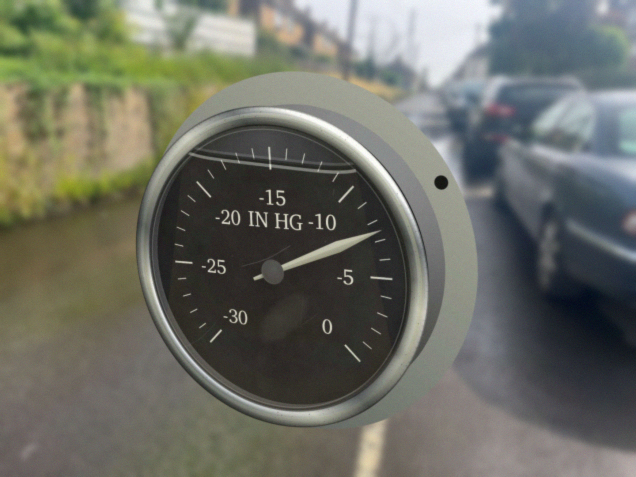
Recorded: -7.5; inHg
